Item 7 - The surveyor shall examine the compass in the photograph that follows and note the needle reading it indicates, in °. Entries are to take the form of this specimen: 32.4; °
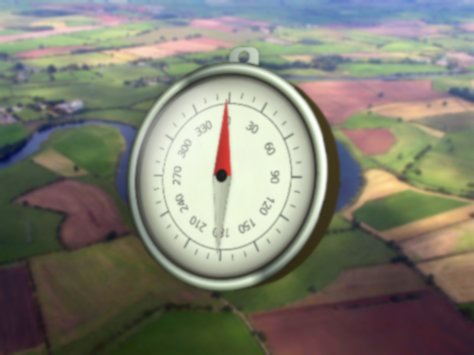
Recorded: 0; °
